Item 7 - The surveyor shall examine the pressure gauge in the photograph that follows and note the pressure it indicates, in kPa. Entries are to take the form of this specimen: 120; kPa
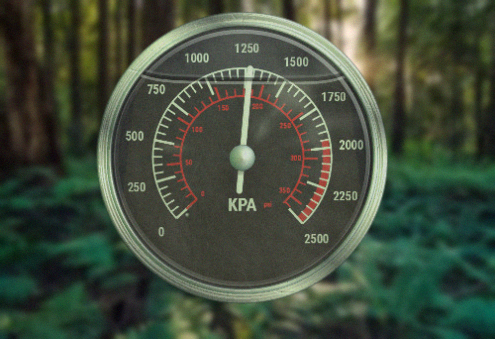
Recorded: 1275; kPa
